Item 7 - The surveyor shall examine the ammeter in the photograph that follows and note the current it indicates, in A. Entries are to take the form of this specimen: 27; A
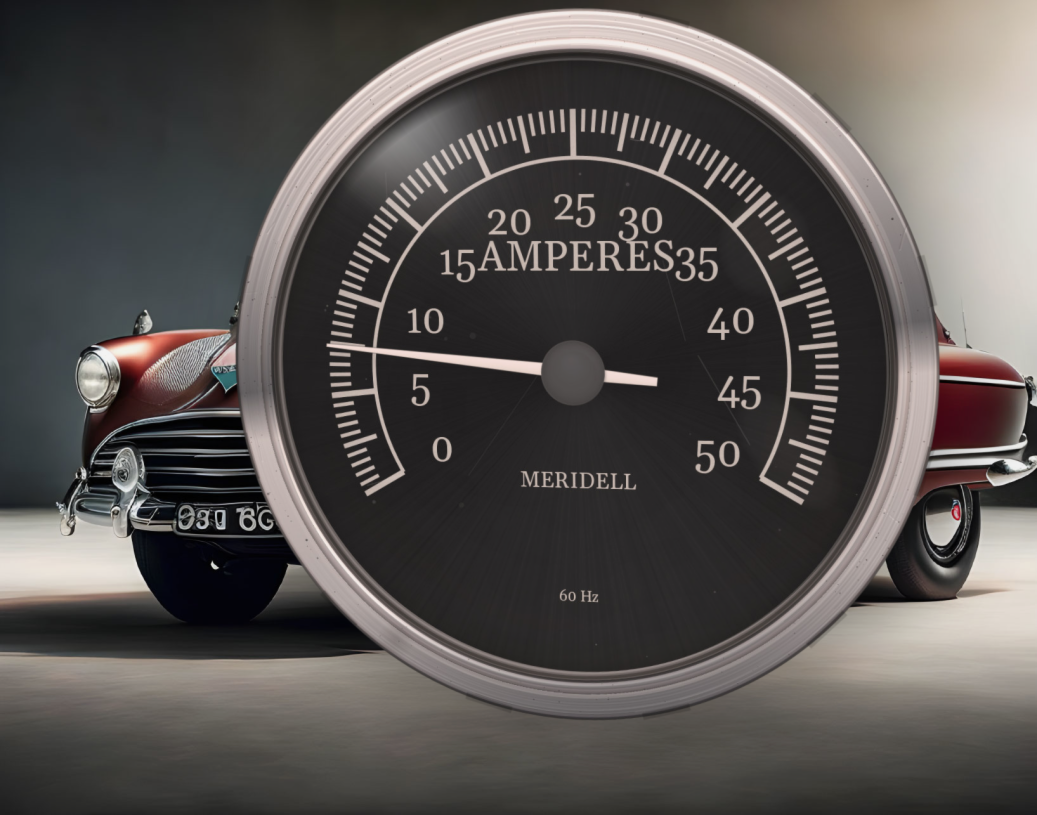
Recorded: 7.5; A
